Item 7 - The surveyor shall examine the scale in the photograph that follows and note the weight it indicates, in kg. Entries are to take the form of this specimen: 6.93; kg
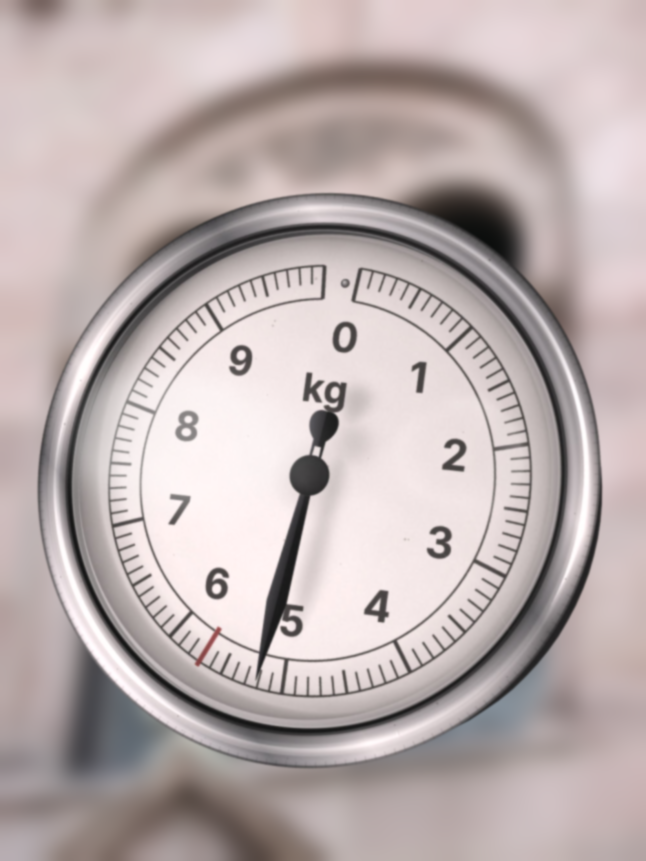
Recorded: 5.2; kg
